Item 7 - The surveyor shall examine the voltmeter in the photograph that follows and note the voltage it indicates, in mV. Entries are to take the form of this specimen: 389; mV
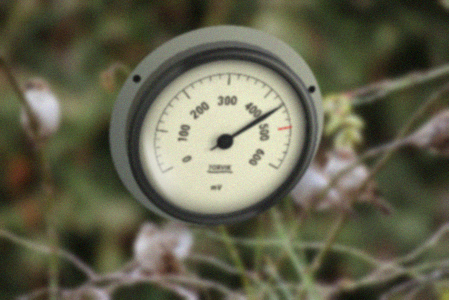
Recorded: 440; mV
